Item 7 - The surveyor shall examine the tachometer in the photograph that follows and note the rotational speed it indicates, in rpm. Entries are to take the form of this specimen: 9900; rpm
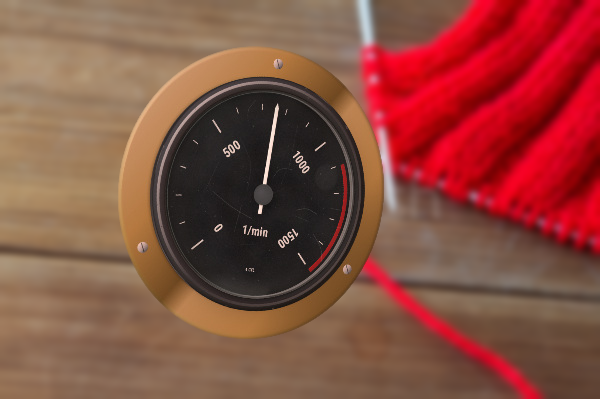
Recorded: 750; rpm
